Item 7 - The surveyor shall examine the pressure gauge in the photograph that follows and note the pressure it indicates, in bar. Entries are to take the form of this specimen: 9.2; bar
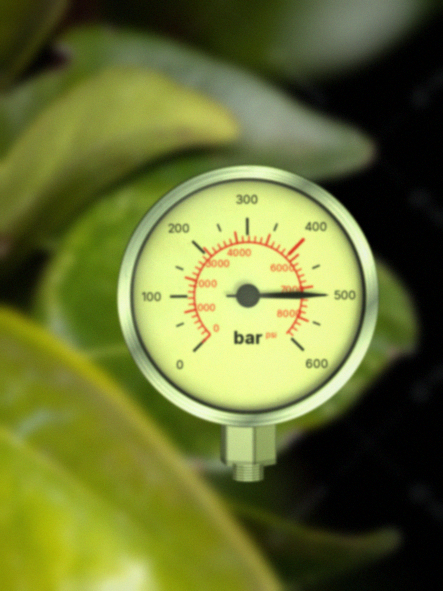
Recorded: 500; bar
